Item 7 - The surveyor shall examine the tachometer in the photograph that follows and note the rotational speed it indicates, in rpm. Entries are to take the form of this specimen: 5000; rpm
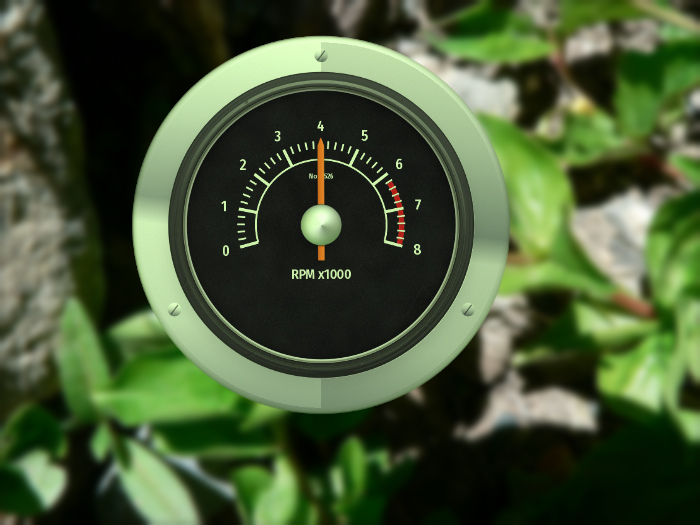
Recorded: 4000; rpm
